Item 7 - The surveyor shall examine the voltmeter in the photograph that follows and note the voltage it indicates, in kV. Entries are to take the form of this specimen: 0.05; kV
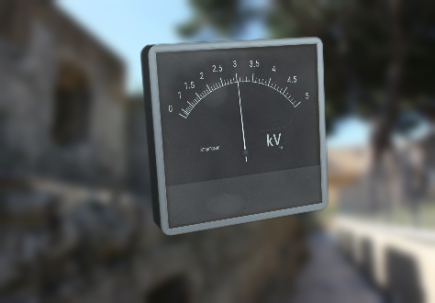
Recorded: 3; kV
